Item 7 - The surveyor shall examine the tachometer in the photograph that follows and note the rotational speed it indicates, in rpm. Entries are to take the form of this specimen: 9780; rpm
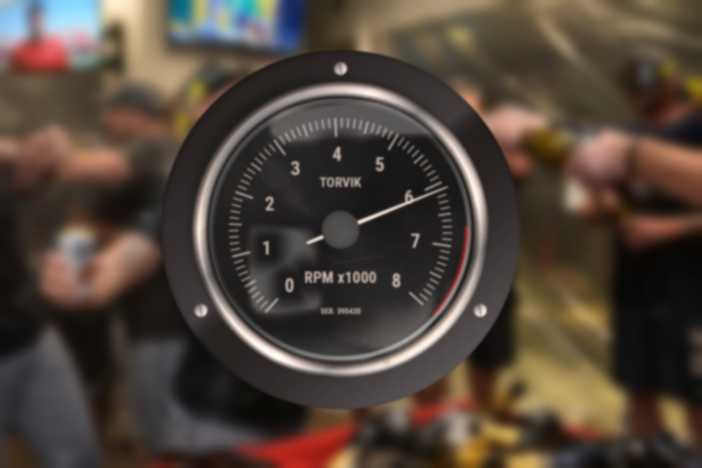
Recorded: 6100; rpm
